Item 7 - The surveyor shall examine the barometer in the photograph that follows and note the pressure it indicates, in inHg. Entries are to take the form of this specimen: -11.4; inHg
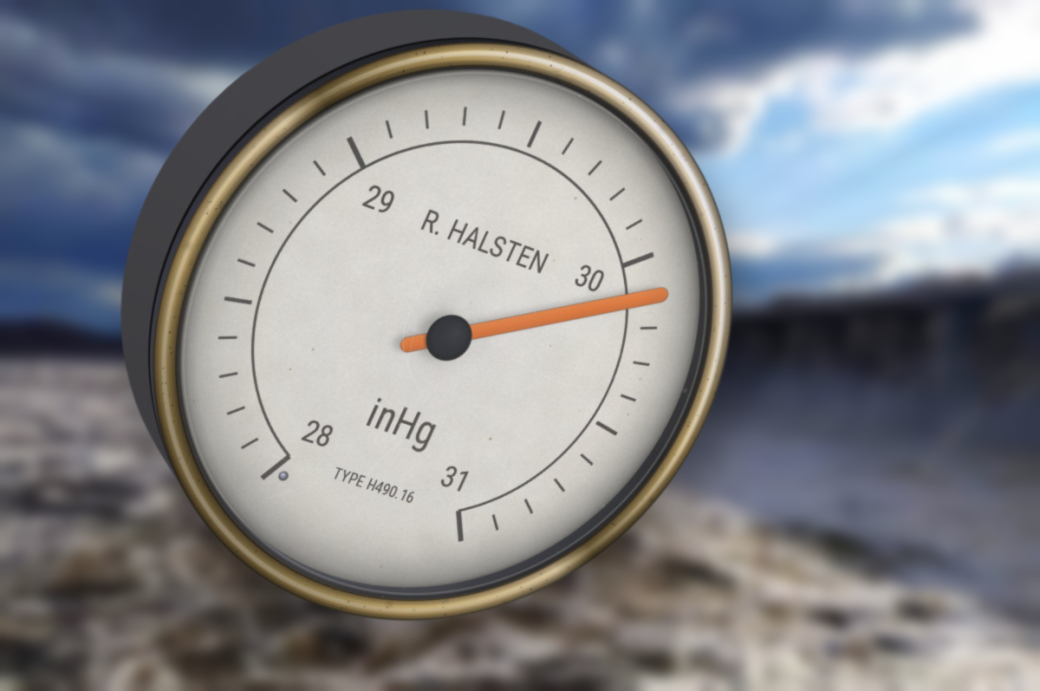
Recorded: 30.1; inHg
